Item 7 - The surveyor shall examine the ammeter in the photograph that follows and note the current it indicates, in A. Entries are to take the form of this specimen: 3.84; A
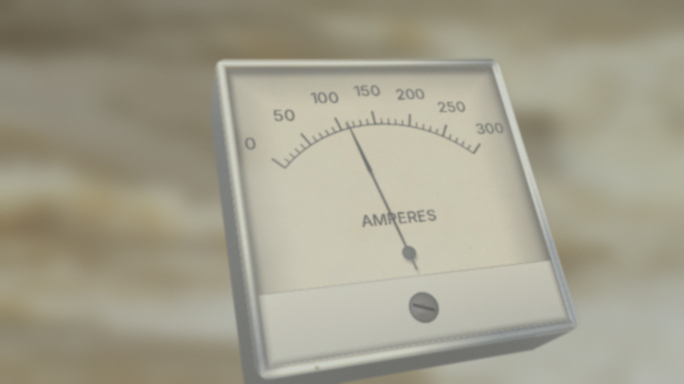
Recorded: 110; A
